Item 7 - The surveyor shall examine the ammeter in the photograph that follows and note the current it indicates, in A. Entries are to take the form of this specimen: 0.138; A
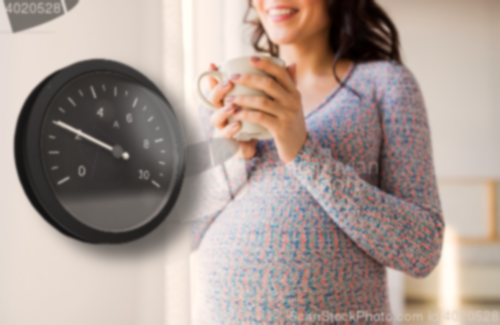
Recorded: 2; A
